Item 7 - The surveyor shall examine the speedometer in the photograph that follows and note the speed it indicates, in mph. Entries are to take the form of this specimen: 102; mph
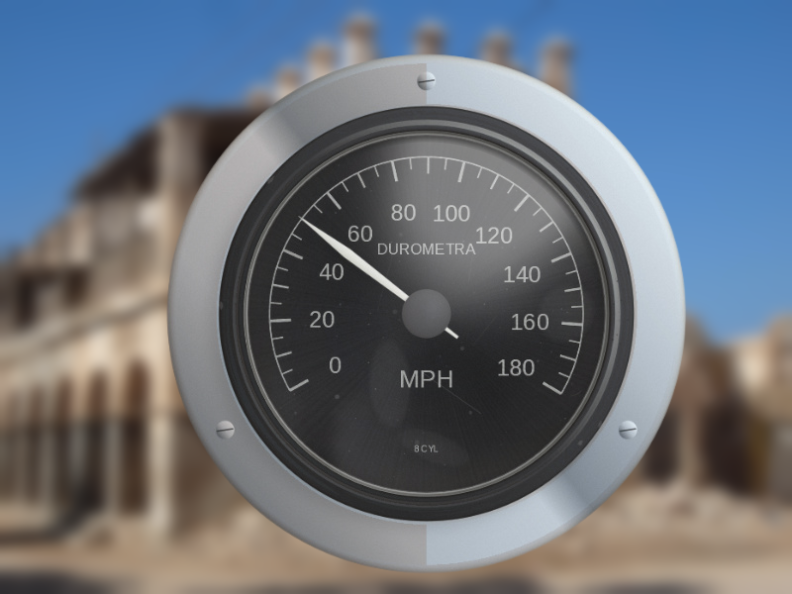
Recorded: 50; mph
